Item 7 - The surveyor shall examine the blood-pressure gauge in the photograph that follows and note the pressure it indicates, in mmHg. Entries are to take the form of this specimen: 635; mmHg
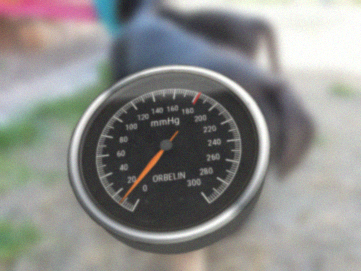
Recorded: 10; mmHg
